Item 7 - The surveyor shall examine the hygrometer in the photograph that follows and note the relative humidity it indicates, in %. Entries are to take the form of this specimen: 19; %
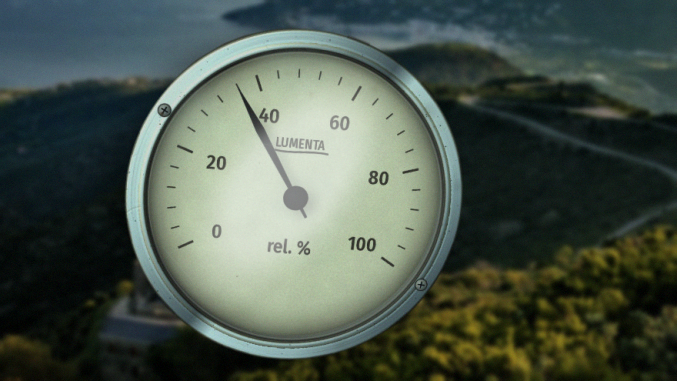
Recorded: 36; %
